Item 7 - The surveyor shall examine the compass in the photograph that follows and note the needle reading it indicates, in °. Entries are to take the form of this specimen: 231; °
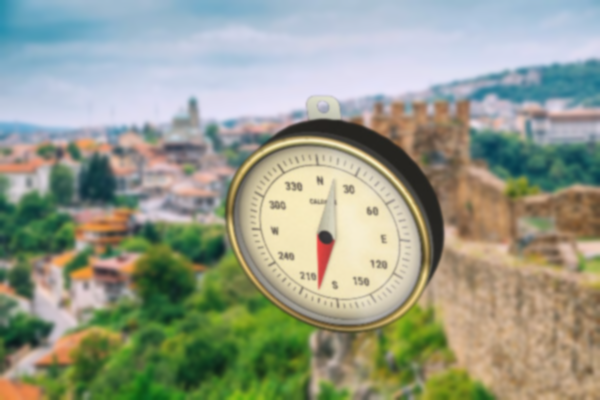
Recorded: 195; °
